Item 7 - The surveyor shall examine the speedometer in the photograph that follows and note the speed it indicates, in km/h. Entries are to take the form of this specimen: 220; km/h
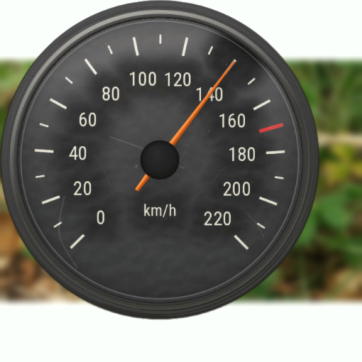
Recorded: 140; km/h
